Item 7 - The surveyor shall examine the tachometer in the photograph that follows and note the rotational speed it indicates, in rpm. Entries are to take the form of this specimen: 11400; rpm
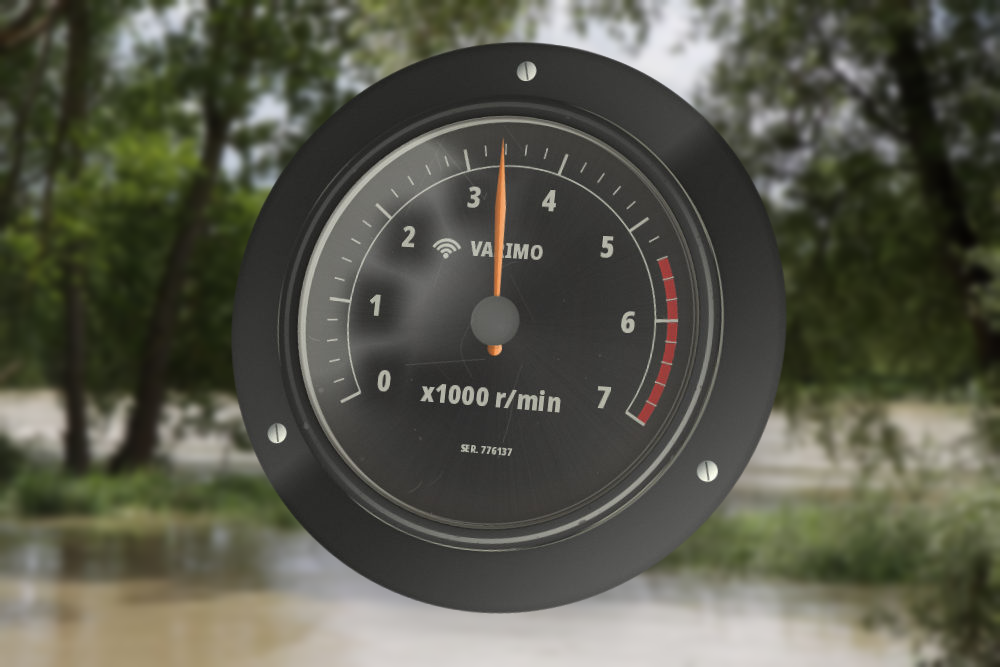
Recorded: 3400; rpm
